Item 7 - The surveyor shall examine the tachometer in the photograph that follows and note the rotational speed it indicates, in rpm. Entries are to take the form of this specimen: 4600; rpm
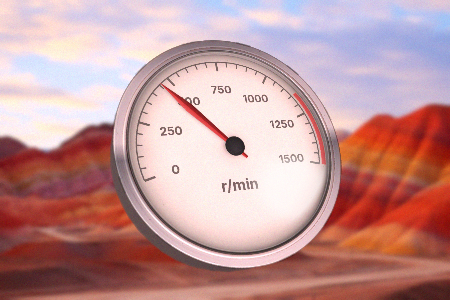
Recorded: 450; rpm
